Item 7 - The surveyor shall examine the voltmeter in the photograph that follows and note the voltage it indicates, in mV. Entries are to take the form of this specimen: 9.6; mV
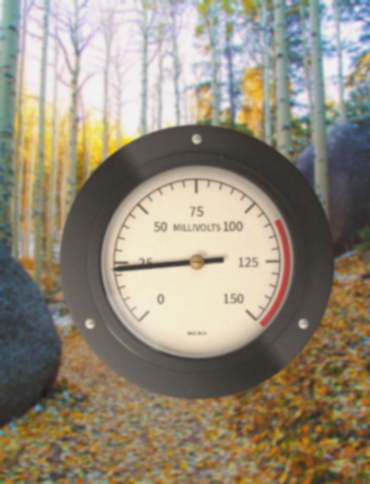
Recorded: 22.5; mV
